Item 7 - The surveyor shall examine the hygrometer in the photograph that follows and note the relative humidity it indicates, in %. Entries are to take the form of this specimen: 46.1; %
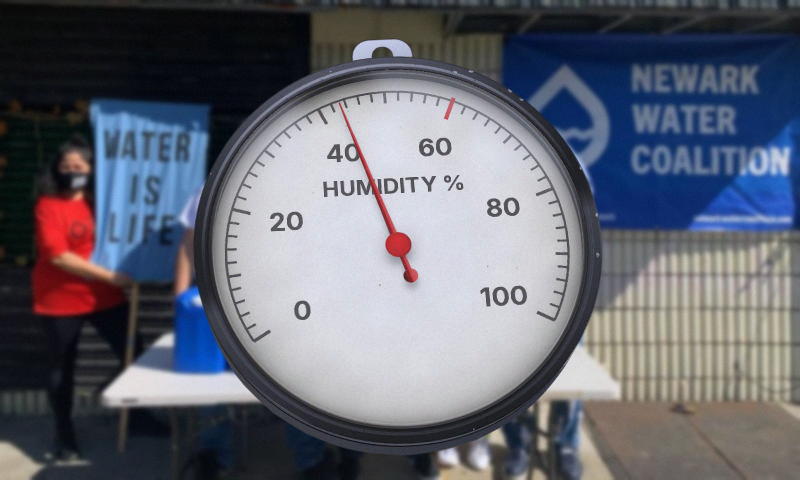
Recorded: 43; %
